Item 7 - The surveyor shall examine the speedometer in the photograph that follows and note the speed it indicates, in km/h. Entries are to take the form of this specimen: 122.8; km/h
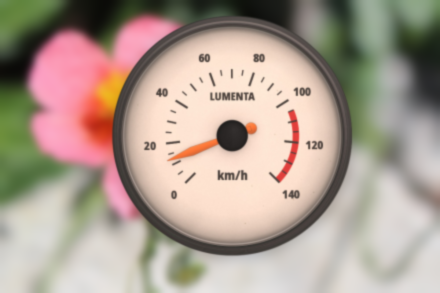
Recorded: 12.5; km/h
